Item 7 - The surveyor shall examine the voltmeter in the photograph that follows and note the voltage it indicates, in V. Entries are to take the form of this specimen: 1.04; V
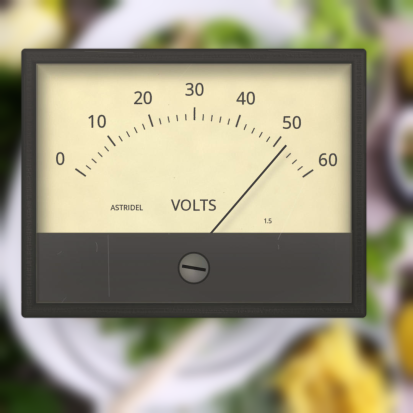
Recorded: 52; V
